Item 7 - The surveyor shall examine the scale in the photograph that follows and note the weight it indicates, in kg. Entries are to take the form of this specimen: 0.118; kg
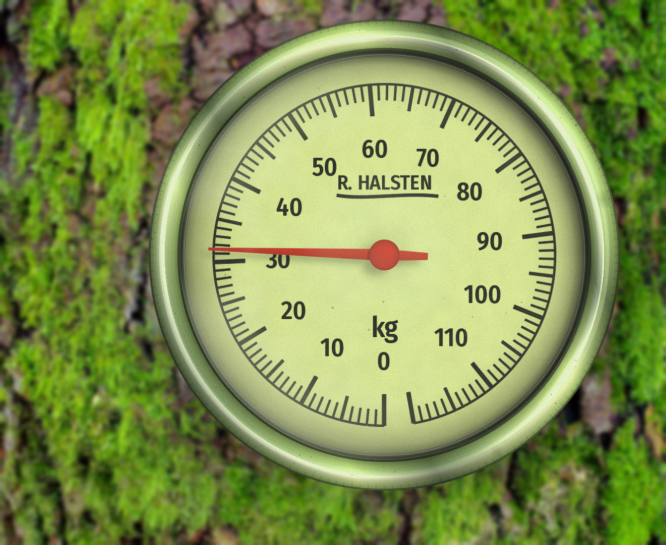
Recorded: 31.5; kg
